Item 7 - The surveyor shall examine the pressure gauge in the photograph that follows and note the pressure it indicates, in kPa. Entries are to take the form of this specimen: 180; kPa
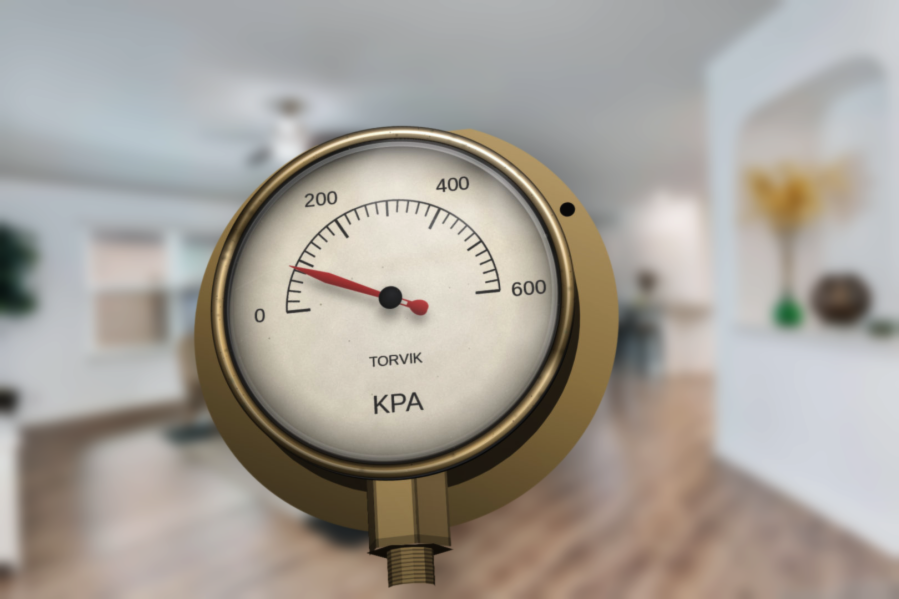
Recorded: 80; kPa
